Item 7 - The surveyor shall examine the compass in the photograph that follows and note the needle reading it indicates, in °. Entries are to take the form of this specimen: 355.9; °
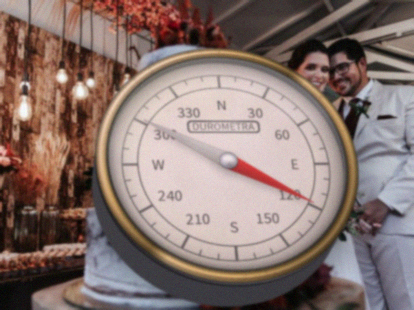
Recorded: 120; °
